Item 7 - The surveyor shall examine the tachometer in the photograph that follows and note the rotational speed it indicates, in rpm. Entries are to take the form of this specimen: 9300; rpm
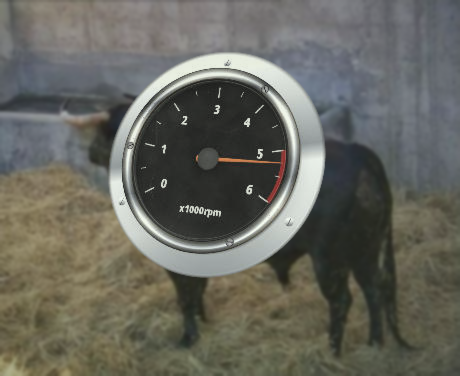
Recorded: 5250; rpm
